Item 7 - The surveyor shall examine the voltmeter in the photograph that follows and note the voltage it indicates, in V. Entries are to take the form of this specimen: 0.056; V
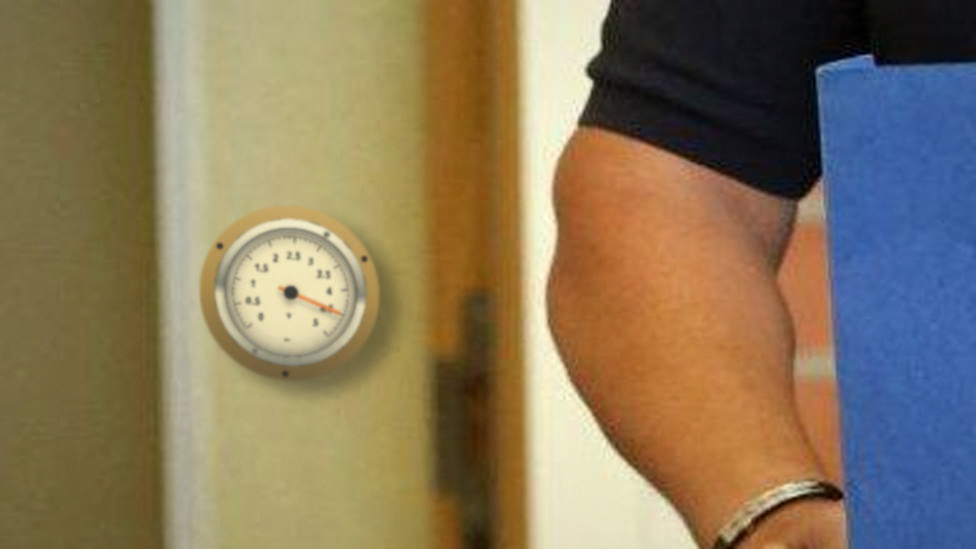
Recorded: 4.5; V
